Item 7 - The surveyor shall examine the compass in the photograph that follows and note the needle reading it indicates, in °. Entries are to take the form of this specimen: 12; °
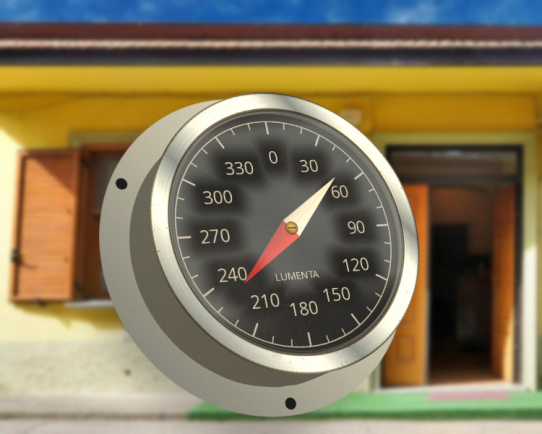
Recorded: 230; °
